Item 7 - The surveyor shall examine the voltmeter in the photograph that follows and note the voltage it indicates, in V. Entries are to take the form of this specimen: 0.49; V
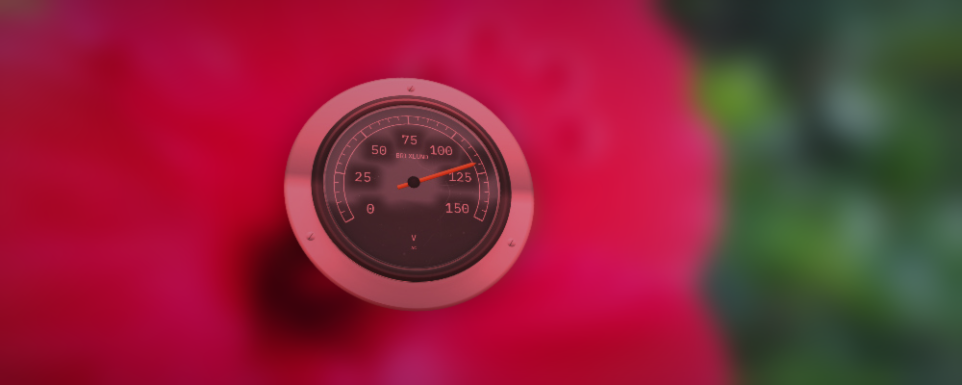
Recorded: 120; V
